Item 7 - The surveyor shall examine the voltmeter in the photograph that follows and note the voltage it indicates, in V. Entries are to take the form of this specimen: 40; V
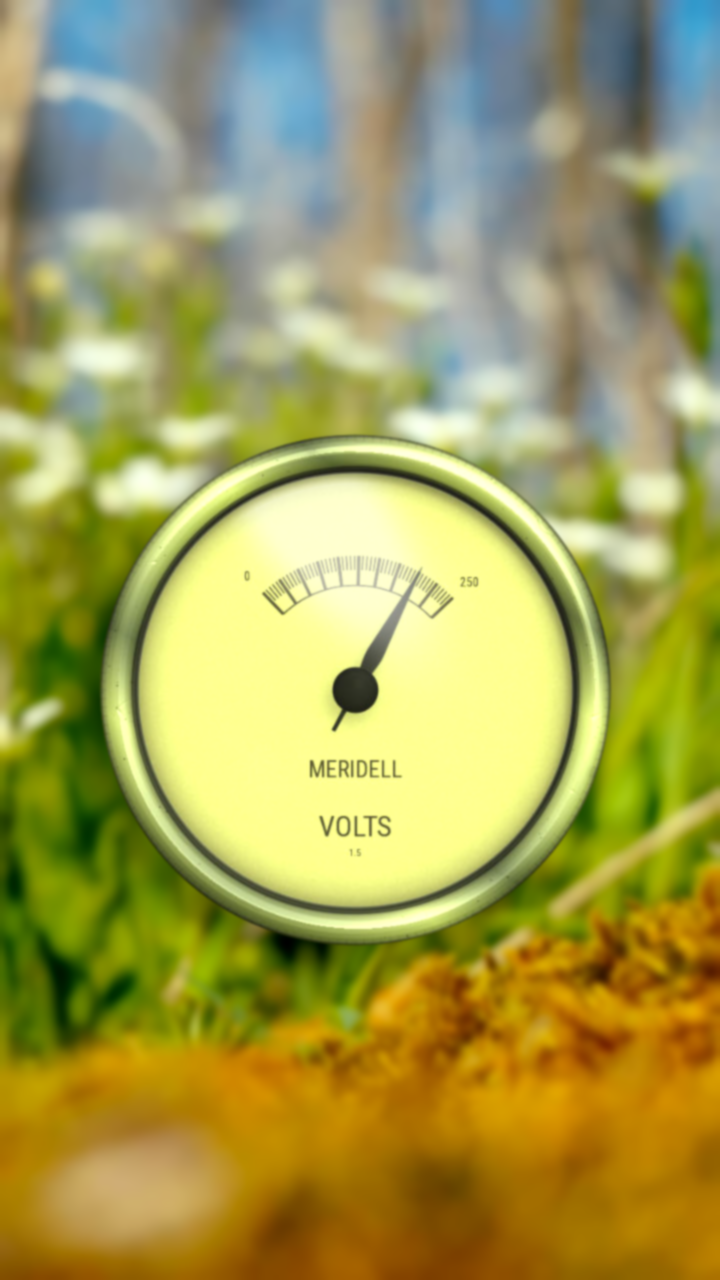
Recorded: 200; V
